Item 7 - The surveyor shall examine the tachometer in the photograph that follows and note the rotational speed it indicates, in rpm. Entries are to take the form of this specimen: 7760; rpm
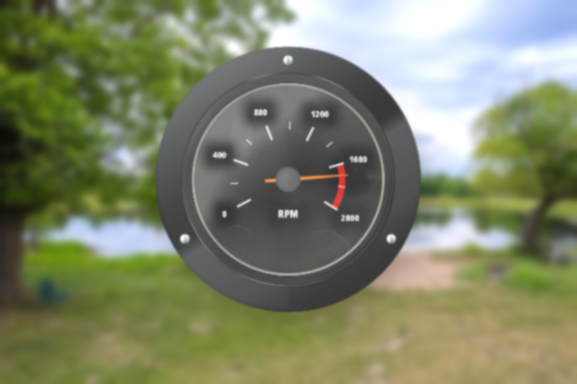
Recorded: 1700; rpm
